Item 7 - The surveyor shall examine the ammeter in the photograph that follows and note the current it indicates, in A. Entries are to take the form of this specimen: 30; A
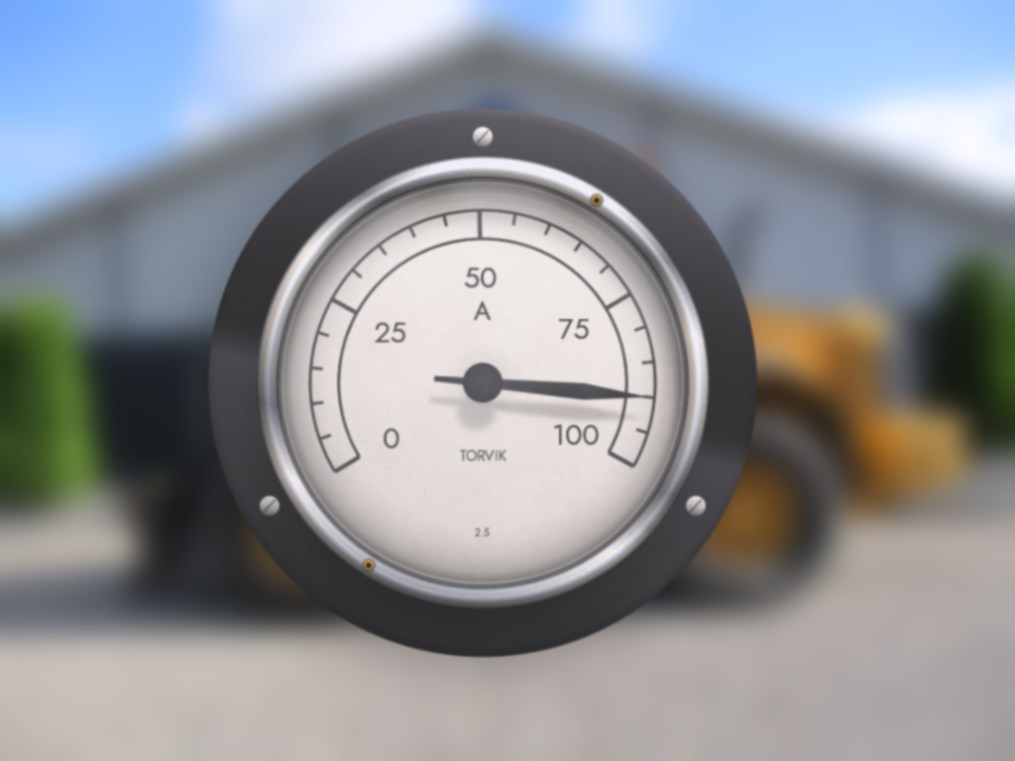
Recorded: 90; A
